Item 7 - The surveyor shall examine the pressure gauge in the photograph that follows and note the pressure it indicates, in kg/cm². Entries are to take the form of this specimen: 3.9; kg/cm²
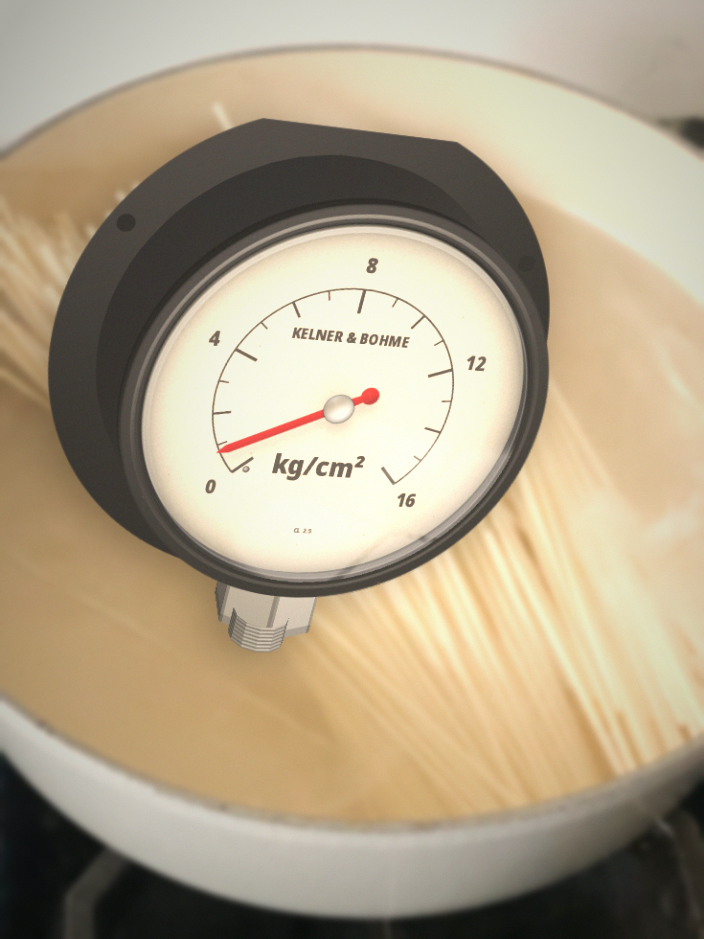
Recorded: 1; kg/cm²
